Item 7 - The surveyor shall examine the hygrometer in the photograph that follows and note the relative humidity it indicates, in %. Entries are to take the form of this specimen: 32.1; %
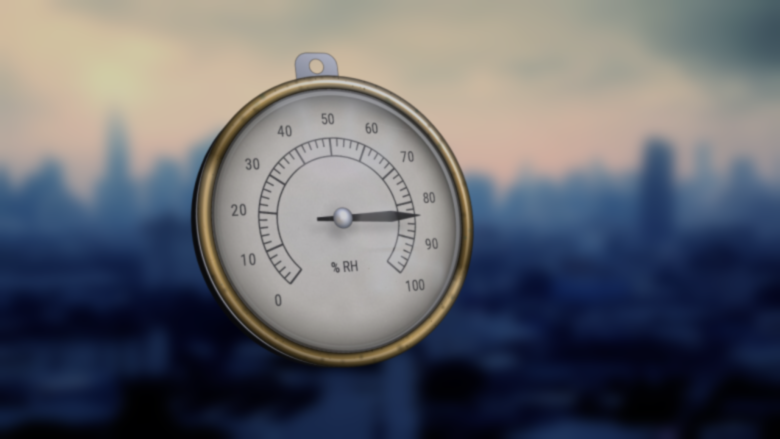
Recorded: 84; %
